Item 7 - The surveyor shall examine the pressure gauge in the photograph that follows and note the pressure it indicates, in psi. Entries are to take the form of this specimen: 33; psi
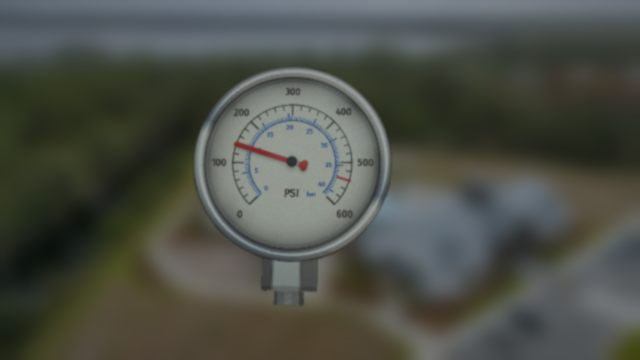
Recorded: 140; psi
